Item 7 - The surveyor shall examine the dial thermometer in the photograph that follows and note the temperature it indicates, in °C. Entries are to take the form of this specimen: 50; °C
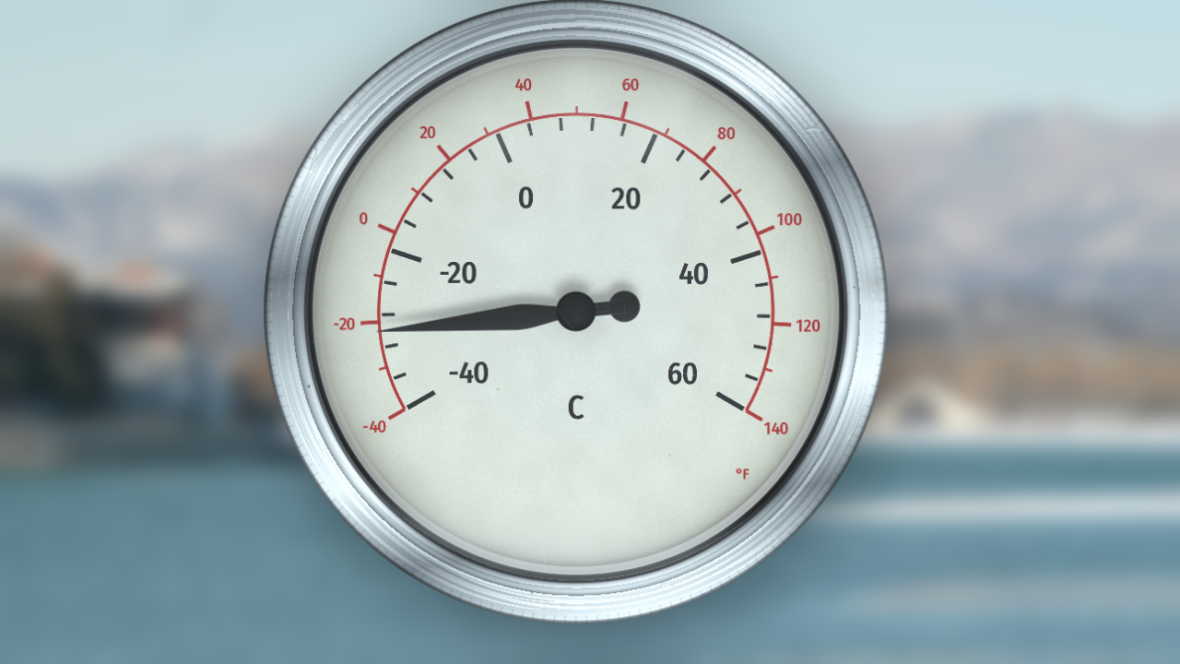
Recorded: -30; °C
